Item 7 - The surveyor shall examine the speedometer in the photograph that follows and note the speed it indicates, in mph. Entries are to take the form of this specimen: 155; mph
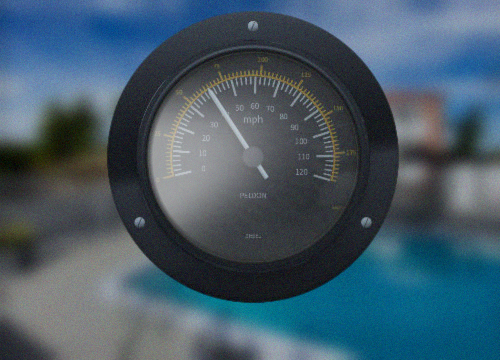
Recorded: 40; mph
